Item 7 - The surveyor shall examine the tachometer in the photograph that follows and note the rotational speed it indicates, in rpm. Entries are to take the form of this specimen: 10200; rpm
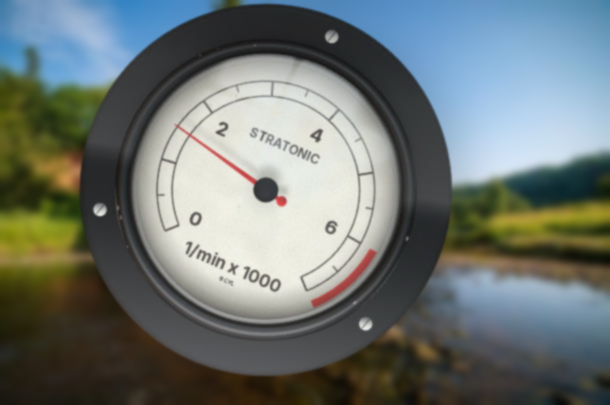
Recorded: 1500; rpm
